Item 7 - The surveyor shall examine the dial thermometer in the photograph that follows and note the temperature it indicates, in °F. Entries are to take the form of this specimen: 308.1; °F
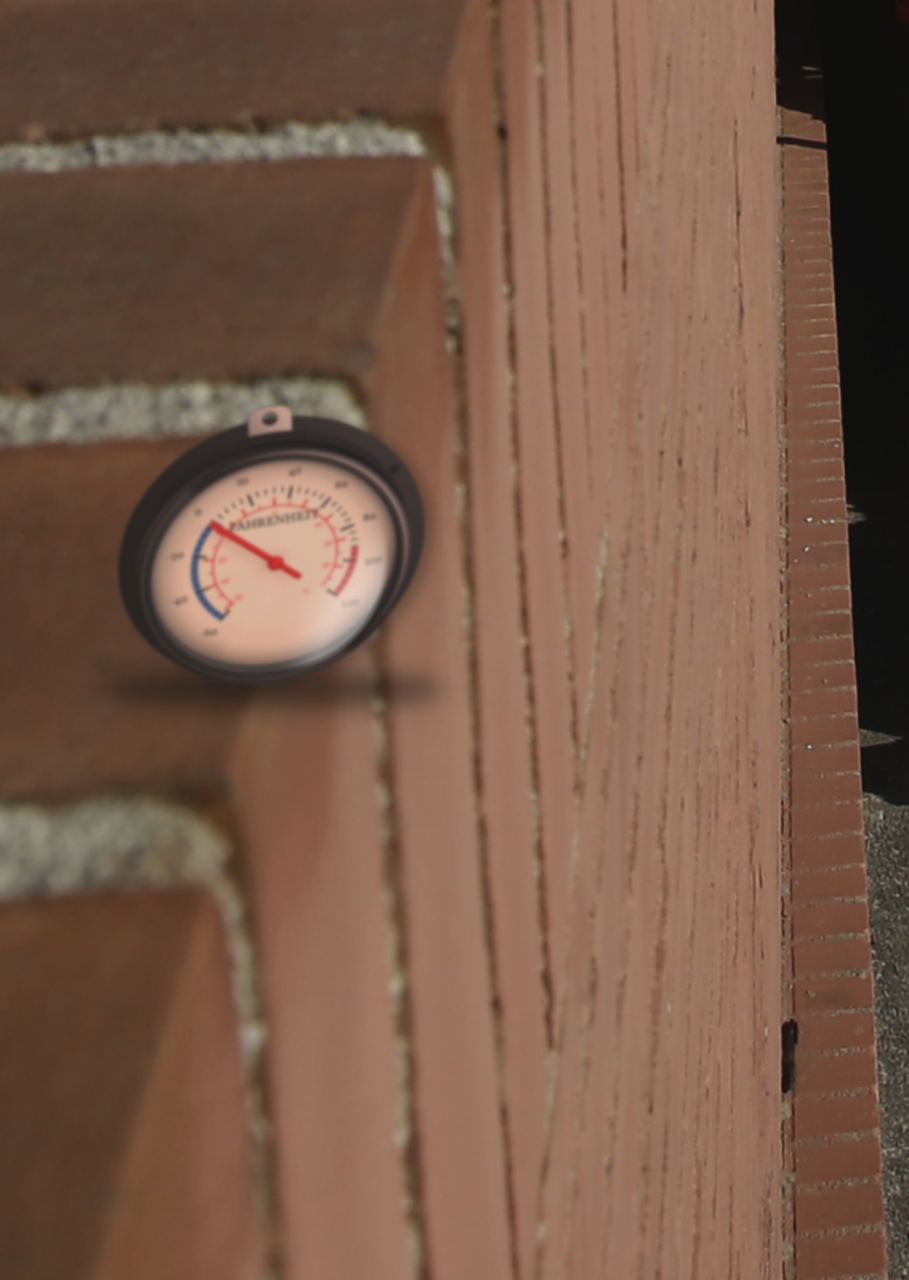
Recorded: 0; °F
